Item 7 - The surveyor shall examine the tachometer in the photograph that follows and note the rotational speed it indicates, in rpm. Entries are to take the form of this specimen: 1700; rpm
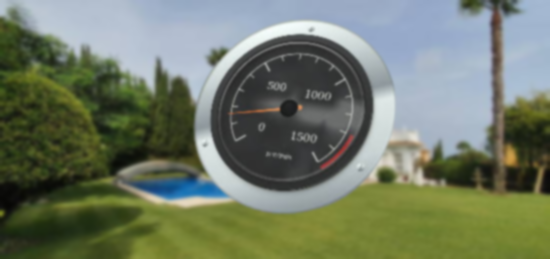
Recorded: 150; rpm
